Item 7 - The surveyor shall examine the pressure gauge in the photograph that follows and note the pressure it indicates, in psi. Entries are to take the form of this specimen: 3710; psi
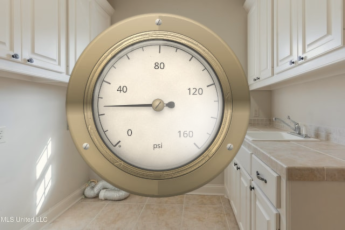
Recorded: 25; psi
